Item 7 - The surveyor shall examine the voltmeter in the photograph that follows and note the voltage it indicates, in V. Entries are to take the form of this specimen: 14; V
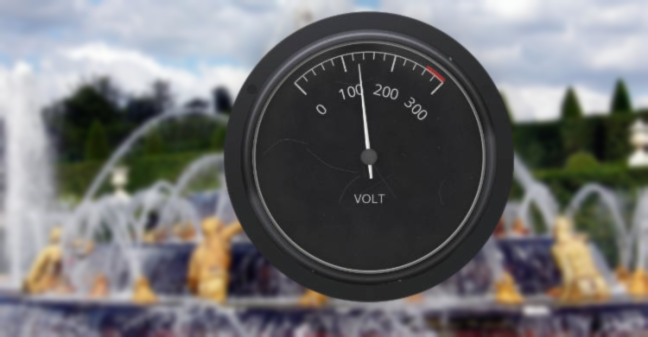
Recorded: 130; V
